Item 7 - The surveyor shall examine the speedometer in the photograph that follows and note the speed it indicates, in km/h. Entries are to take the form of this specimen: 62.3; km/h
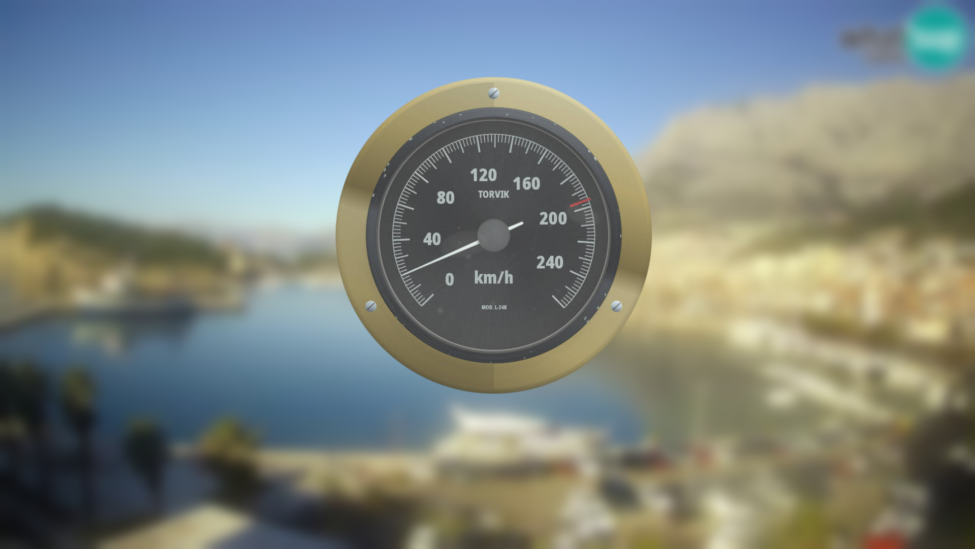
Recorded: 20; km/h
